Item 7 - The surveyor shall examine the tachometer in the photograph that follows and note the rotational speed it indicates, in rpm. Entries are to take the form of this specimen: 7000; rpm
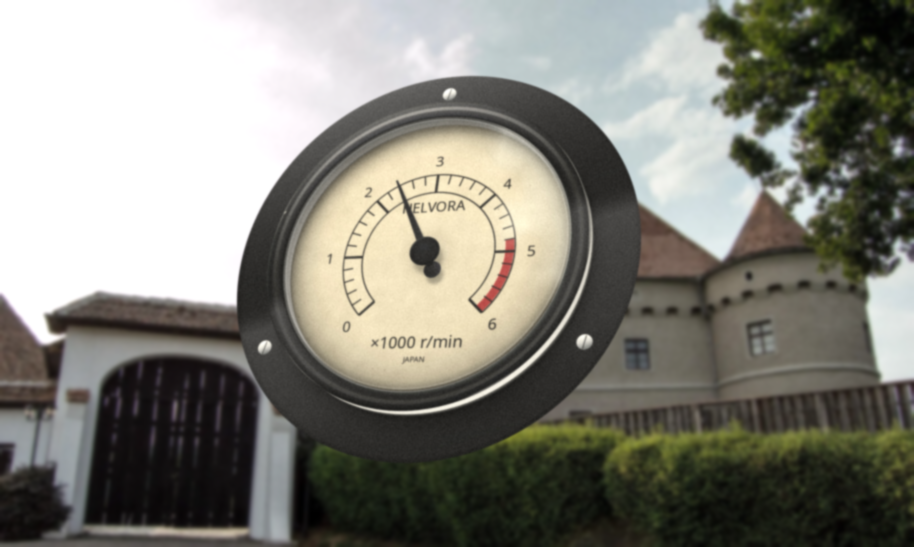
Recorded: 2400; rpm
